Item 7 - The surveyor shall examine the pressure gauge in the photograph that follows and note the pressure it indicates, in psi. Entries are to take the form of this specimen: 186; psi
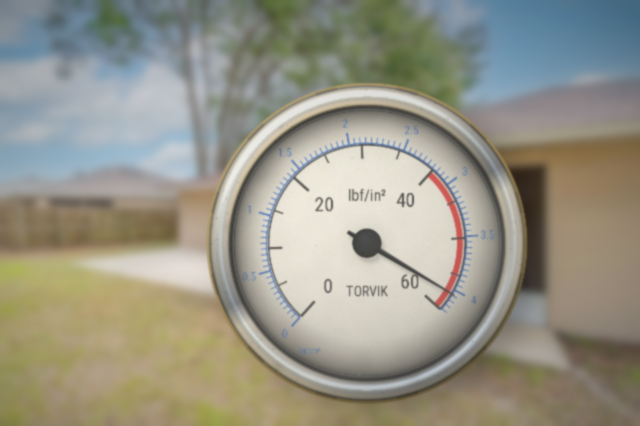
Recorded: 57.5; psi
